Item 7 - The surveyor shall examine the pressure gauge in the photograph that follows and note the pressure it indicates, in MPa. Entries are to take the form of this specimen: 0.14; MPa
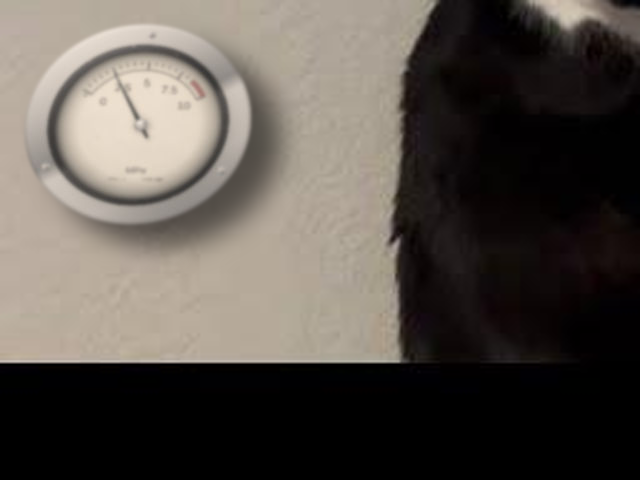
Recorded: 2.5; MPa
